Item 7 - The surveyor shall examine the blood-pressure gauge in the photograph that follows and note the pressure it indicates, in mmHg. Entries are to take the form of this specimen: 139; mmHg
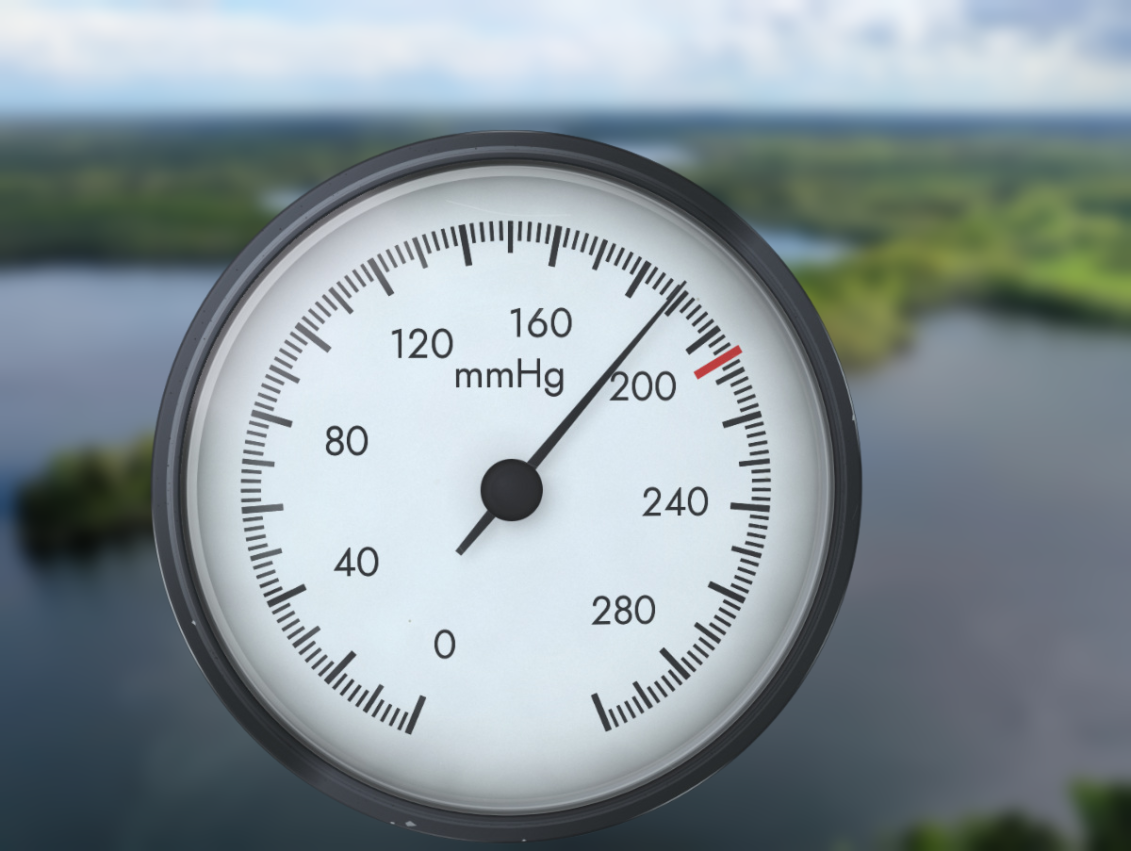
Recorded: 188; mmHg
